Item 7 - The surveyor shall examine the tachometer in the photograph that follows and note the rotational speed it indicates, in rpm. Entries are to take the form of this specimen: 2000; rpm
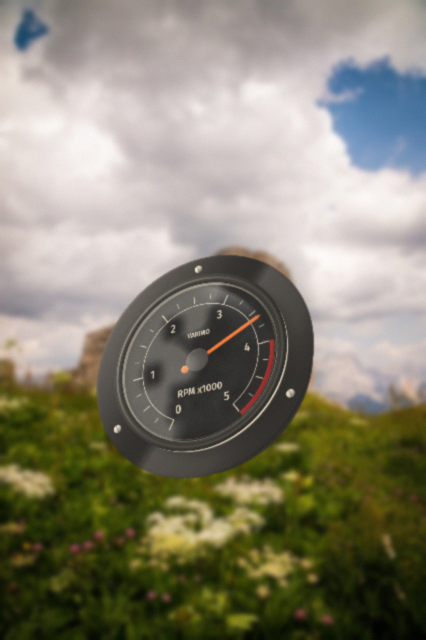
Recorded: 3625; rpm
